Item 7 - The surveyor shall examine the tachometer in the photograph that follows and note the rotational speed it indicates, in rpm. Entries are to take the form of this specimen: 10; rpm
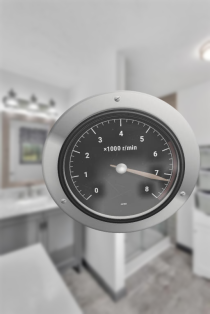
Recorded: 7200; rpm
